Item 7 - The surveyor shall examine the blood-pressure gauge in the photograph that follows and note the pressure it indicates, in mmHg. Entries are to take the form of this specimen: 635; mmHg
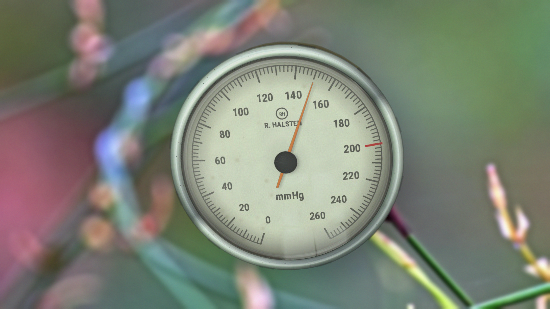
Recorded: 150; mmHg
